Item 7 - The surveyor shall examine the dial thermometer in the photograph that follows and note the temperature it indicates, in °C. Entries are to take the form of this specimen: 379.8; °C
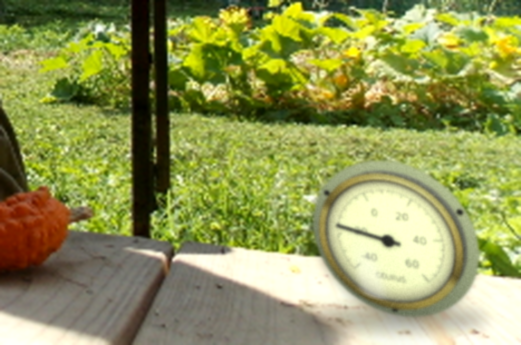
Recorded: -20; °C
